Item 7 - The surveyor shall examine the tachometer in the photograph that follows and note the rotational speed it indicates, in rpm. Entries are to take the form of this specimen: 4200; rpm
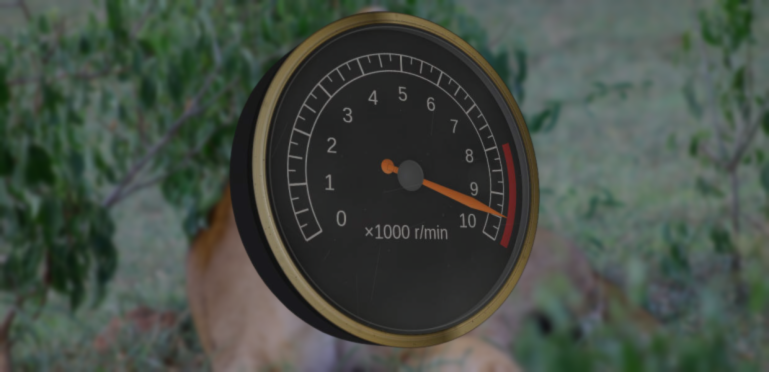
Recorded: 9500; rpm
